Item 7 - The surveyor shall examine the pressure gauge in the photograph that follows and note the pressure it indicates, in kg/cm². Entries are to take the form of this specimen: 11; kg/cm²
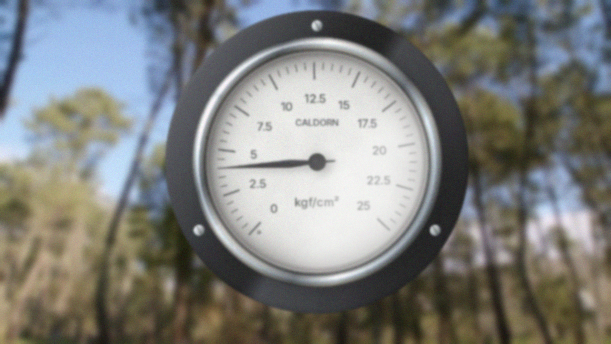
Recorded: 4; kg/cm²
